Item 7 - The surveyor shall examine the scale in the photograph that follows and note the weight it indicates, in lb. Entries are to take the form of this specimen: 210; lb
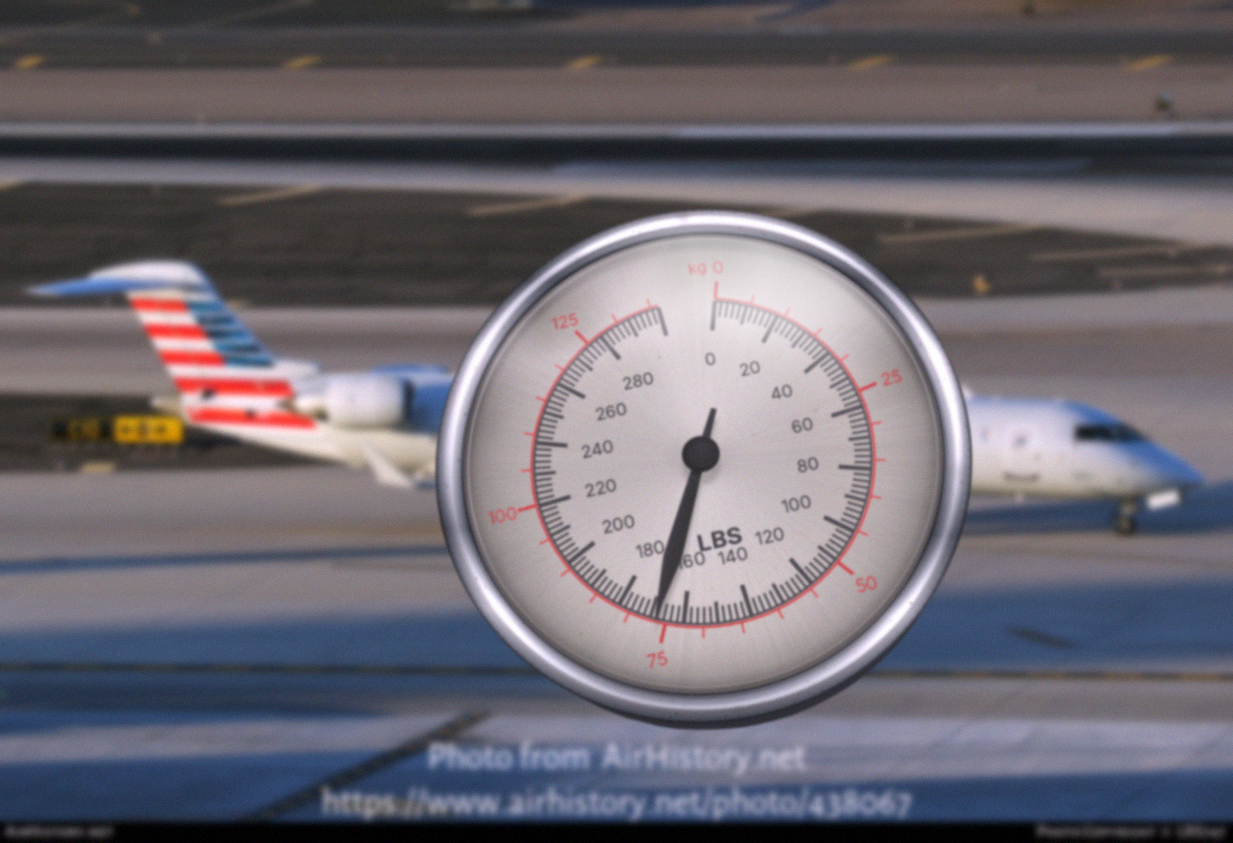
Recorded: 168; lb
